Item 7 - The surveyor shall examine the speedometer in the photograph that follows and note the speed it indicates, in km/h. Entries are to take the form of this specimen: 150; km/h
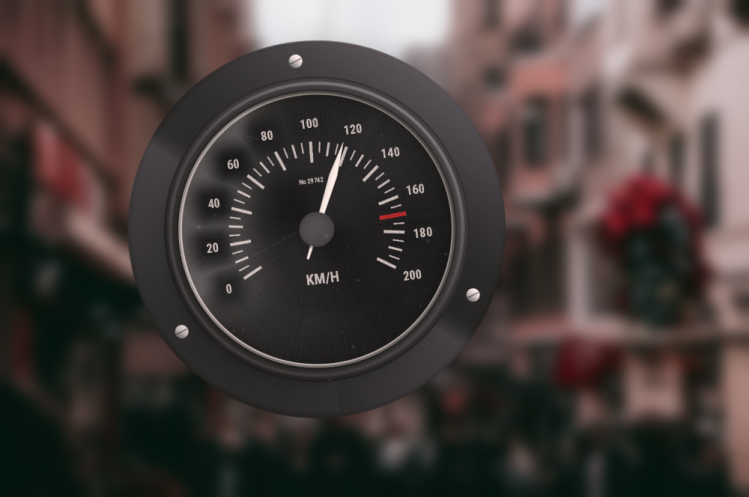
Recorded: 117.5; km/h
